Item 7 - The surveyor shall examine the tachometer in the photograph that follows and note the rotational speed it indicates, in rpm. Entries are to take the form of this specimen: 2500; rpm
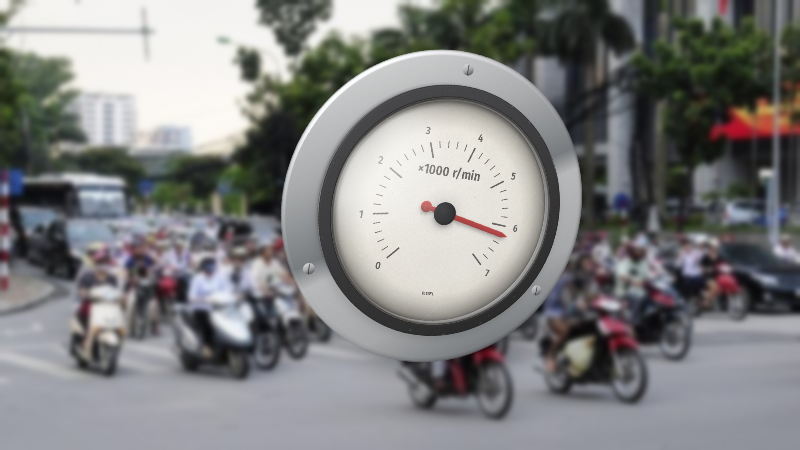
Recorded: 6200; rpm
